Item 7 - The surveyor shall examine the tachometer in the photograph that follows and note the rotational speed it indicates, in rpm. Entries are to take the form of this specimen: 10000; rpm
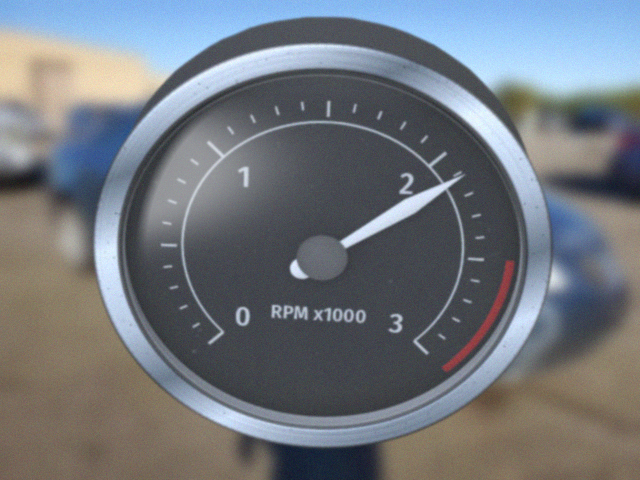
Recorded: 2100; rpm
